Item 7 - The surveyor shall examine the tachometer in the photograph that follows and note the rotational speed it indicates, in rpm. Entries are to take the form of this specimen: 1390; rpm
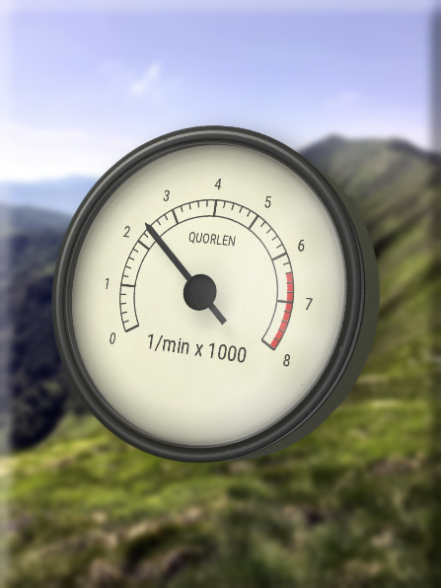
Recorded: 2400; rpm
